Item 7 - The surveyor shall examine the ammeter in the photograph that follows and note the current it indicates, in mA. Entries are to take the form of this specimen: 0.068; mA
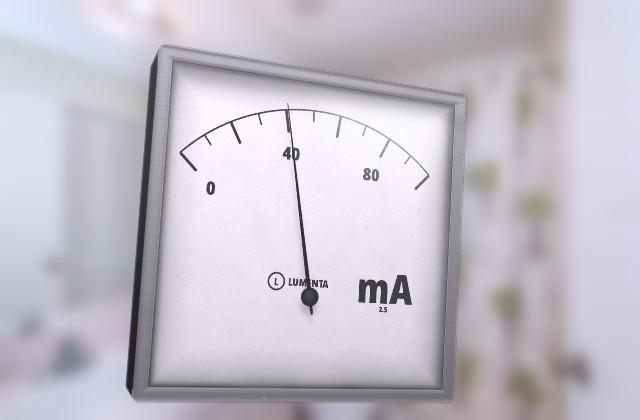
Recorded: 40; mA
